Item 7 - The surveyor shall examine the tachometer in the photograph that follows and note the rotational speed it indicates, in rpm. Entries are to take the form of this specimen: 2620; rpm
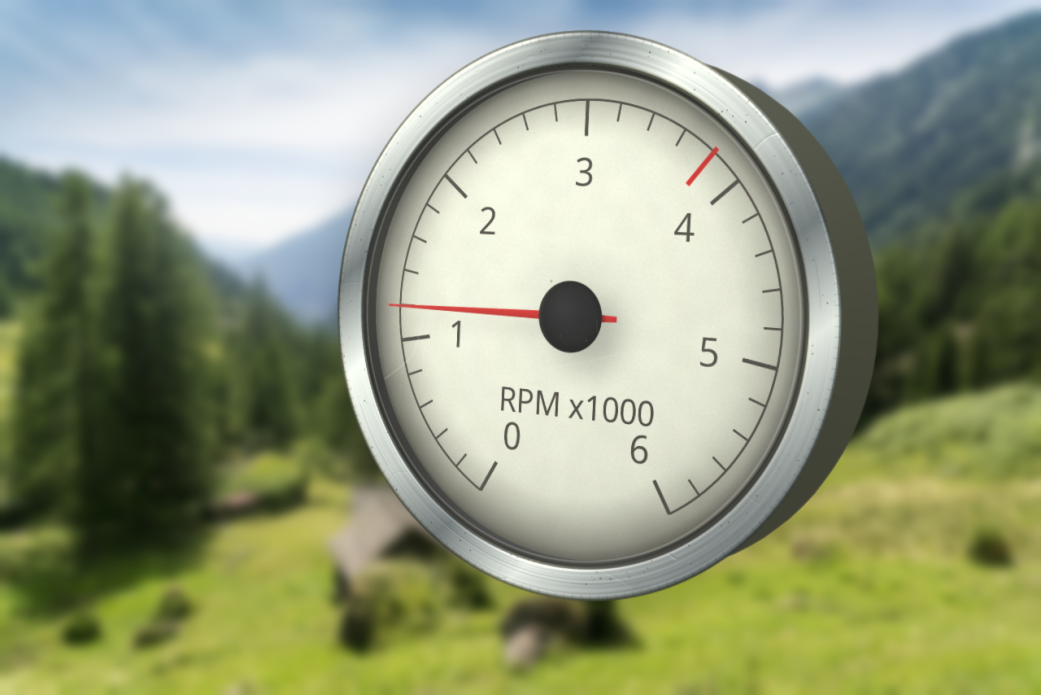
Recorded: 1200; rpm
